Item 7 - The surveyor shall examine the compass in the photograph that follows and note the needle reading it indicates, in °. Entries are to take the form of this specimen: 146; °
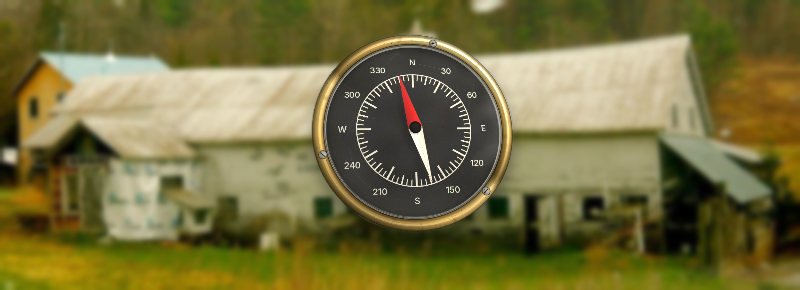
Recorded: 345; °
